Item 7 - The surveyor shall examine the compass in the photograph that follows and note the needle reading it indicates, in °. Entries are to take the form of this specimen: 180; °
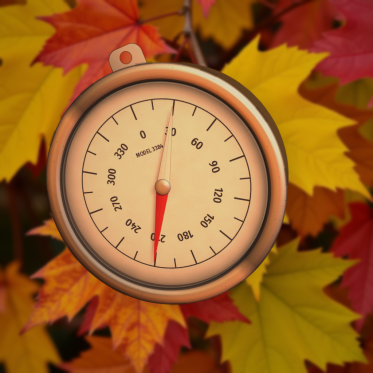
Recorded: 210; °
